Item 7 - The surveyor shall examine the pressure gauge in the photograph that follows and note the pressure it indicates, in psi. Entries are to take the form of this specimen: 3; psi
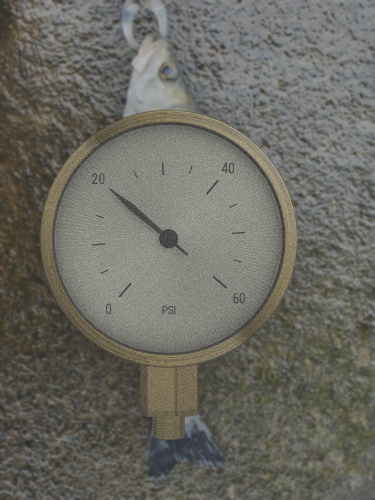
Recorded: 20; psi
